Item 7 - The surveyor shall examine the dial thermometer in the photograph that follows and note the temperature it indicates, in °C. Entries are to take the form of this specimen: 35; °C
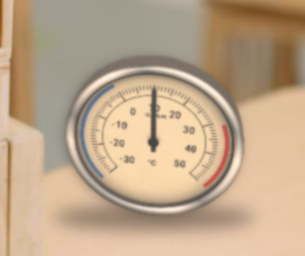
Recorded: 10; °C
